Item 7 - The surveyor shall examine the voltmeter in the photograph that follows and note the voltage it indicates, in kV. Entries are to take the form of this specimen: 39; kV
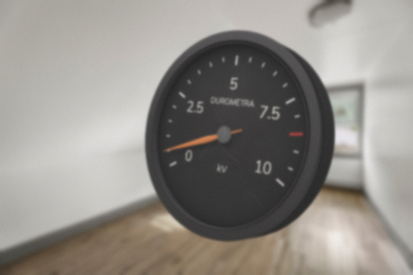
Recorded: 0.5; kV
